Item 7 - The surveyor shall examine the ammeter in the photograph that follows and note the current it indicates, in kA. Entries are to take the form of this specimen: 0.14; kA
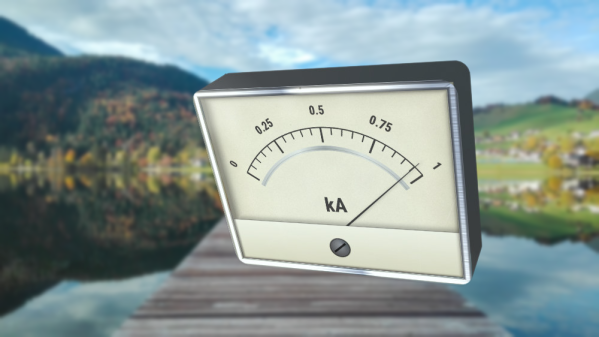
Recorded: 0.95; kA
